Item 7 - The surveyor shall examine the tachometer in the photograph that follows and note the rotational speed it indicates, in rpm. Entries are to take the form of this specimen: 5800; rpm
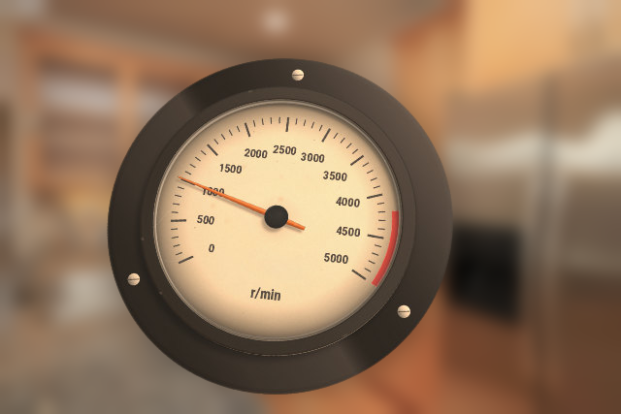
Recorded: 1000; rpm
